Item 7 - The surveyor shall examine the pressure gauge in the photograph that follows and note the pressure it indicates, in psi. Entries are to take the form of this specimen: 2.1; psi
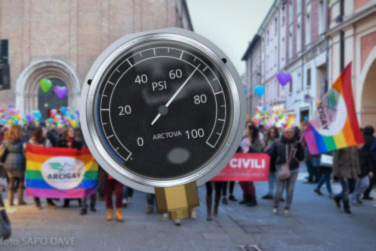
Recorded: 67.5; psi
